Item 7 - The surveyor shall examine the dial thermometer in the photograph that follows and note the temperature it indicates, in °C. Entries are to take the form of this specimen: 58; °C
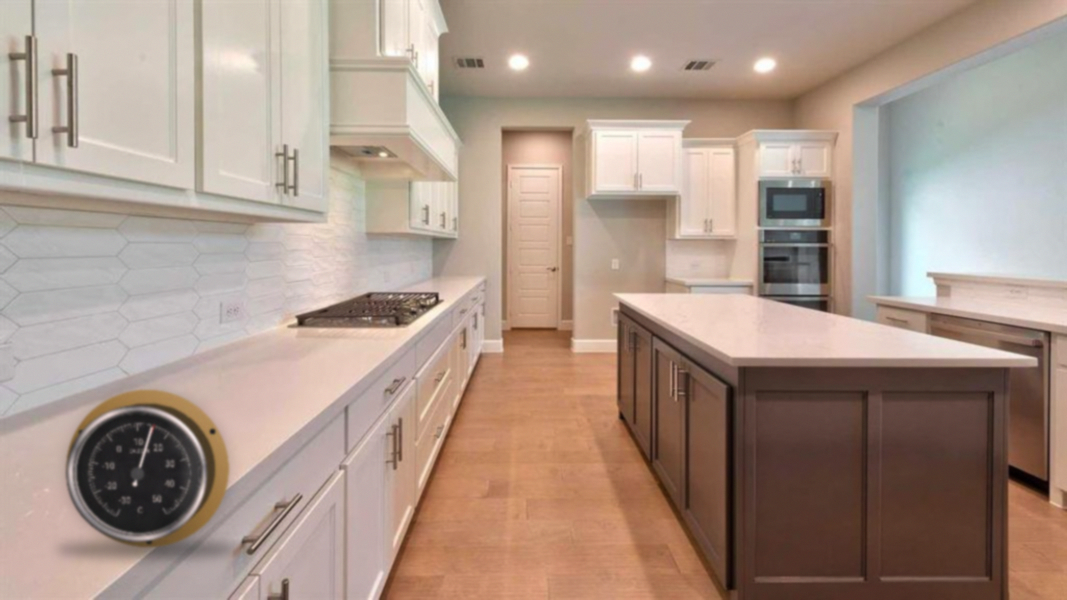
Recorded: 15; °C
